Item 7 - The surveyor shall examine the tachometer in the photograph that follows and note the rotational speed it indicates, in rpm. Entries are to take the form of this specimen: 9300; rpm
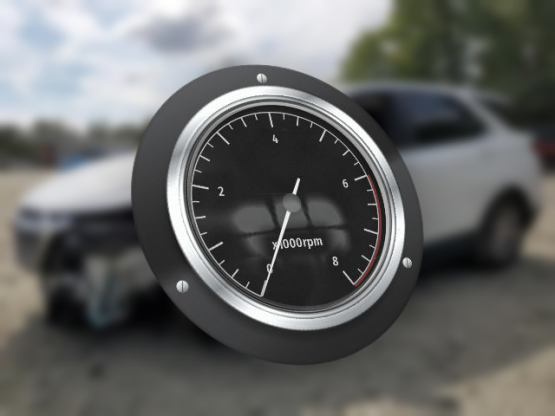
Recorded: 0; rpm
